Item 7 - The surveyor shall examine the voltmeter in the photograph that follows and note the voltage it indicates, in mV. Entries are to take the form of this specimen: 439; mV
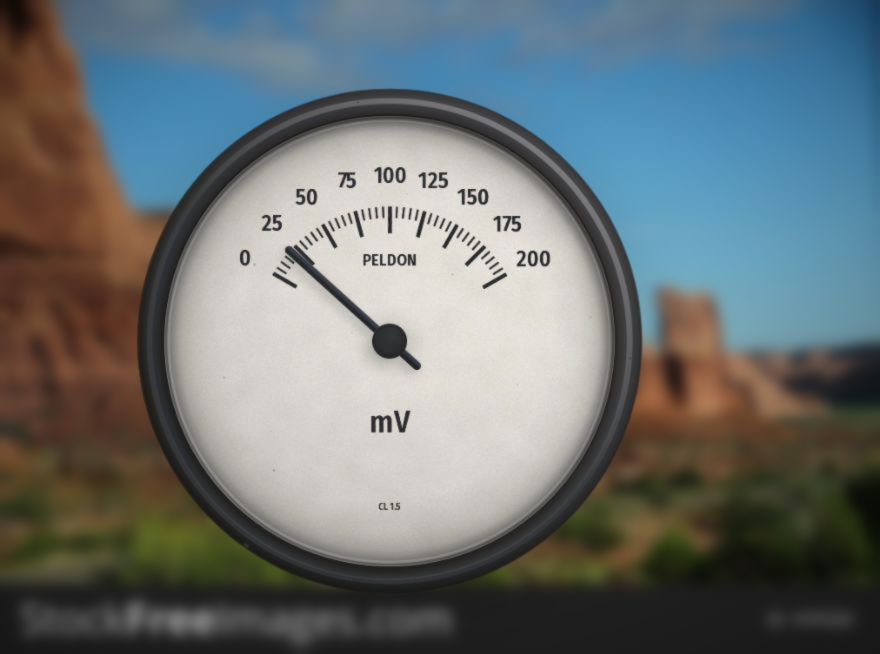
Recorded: 20; mV
